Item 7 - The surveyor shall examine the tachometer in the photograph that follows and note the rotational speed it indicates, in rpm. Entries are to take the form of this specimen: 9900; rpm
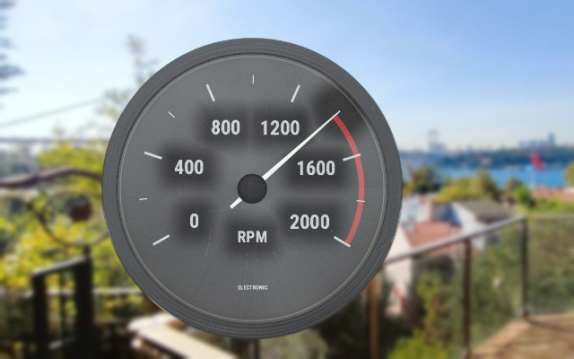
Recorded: 1400; rpm
